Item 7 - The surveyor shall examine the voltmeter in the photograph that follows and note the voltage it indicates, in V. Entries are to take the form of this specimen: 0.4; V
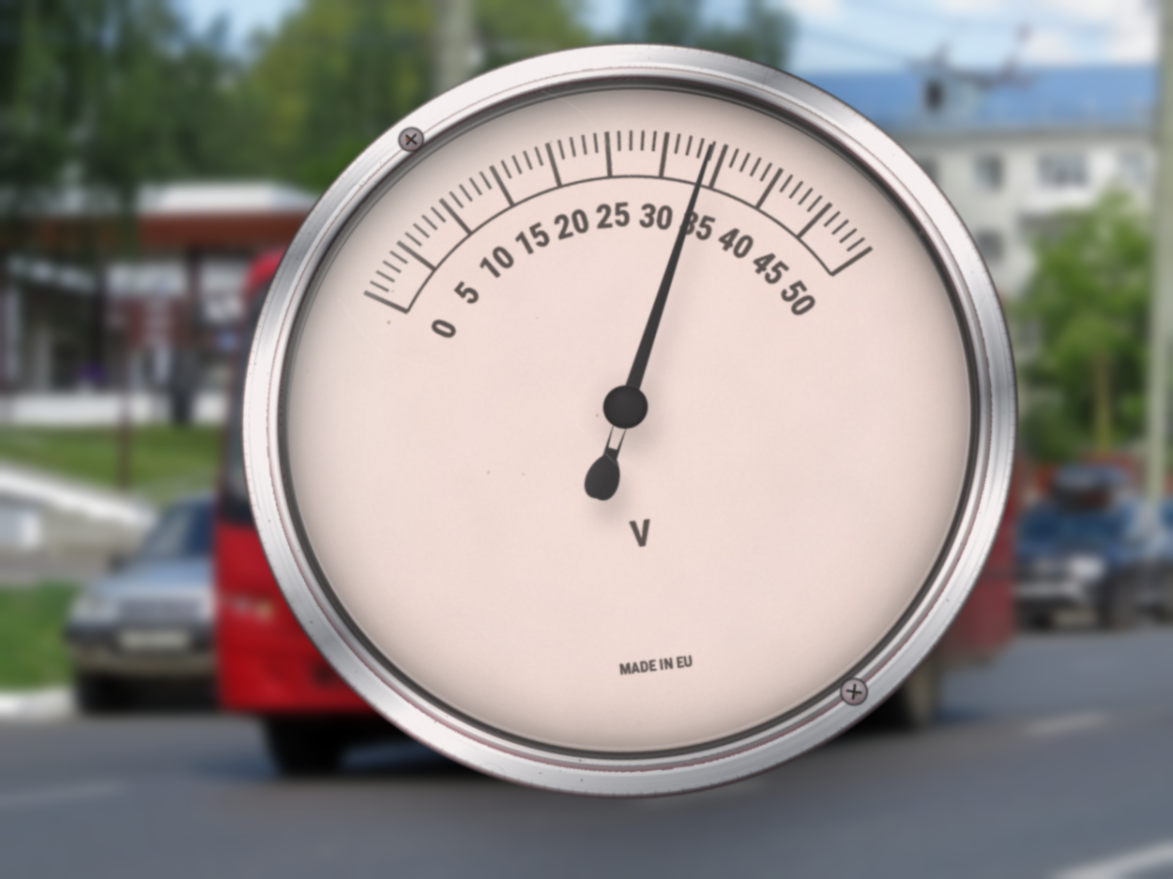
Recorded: 34; V
